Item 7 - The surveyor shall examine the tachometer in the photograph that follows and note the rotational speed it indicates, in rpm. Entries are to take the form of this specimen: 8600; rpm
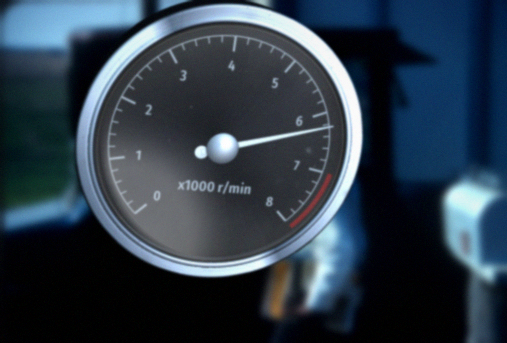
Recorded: 6200; rpm
